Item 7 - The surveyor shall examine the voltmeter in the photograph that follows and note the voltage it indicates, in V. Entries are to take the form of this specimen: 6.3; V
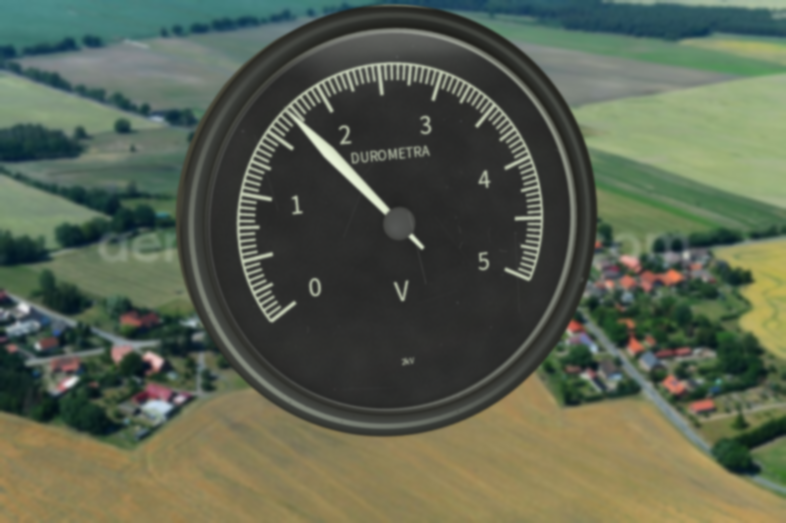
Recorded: 1.7; V
